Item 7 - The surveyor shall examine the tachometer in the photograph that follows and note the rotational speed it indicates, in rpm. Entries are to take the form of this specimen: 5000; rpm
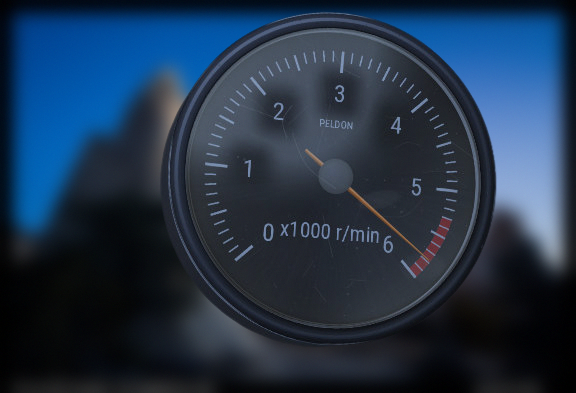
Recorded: 5800; rpm
